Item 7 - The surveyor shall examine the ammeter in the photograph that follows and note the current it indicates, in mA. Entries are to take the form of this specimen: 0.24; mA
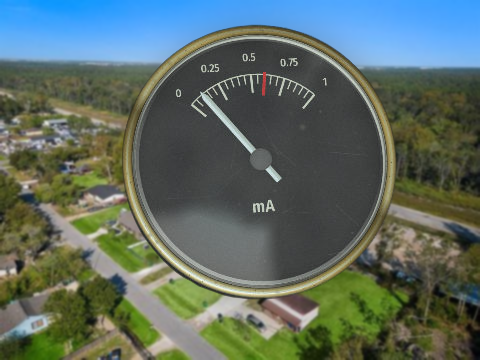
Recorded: 0.1; mA
